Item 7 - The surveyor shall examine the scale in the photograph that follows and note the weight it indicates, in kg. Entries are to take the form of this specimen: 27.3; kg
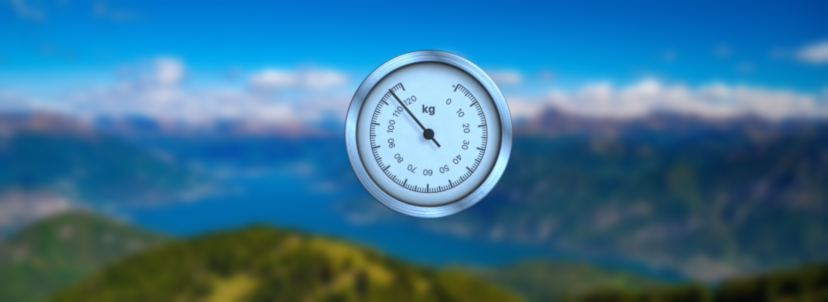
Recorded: 115; kg
